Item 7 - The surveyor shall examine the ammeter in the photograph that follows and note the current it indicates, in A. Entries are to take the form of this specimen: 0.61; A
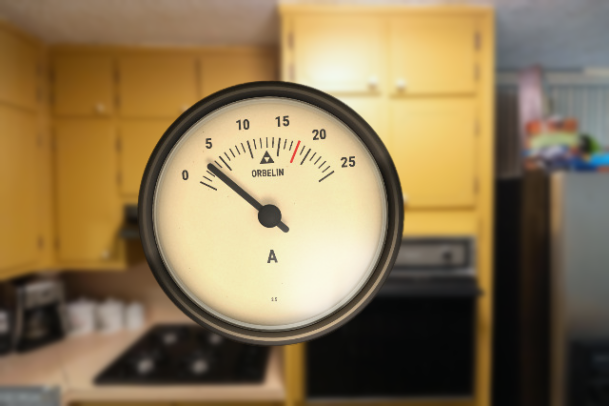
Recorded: 3; A
